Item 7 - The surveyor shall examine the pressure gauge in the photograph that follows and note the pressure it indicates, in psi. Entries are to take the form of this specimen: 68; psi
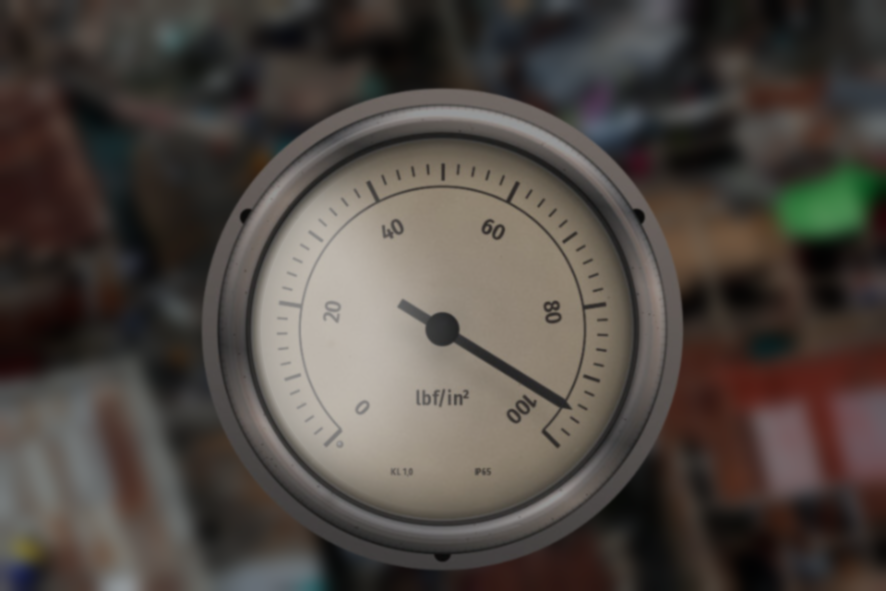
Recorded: 95; psi
